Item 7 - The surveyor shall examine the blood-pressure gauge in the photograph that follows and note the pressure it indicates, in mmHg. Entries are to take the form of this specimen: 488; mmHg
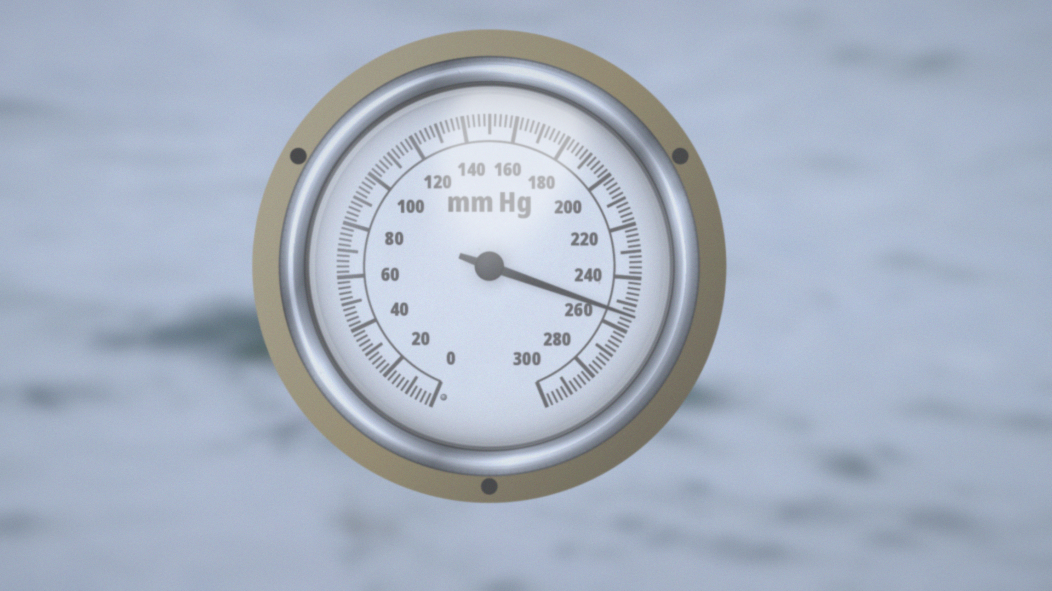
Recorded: 254; mmHg
